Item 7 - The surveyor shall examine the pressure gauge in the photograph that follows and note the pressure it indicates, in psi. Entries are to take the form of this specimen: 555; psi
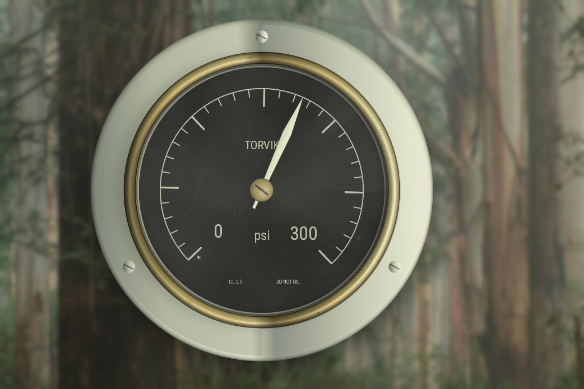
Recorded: 175; psi
